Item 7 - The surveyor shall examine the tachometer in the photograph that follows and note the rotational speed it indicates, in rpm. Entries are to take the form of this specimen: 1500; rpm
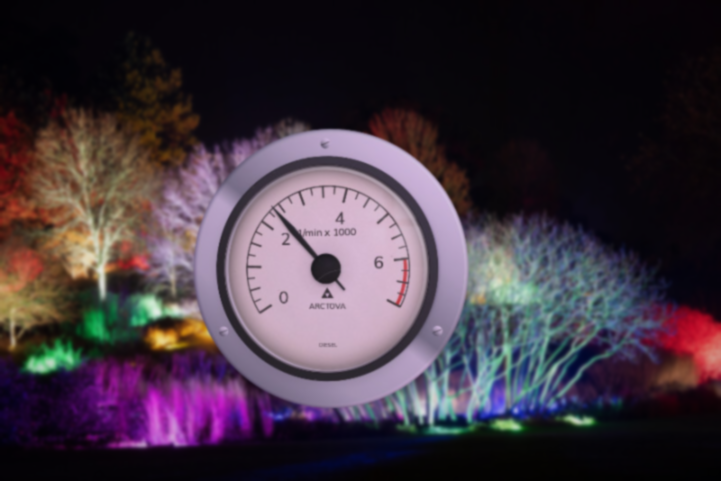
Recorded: 2375; rpm
